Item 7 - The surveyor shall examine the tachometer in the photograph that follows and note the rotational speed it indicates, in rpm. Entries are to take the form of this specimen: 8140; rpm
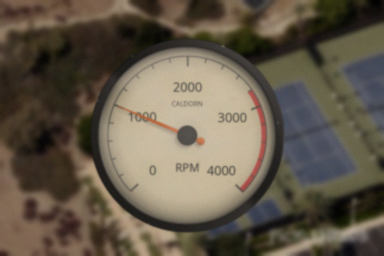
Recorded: 1000; rpm
